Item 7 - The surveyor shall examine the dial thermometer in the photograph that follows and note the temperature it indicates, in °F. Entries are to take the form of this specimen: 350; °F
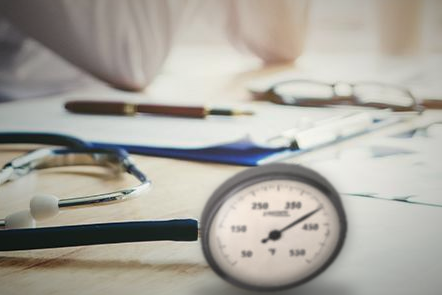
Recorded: 400; °F
